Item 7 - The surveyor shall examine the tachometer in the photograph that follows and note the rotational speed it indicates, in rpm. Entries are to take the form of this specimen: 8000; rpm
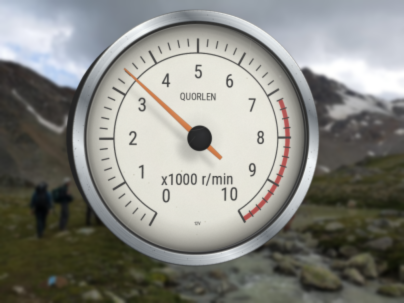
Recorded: 3400; rpm
